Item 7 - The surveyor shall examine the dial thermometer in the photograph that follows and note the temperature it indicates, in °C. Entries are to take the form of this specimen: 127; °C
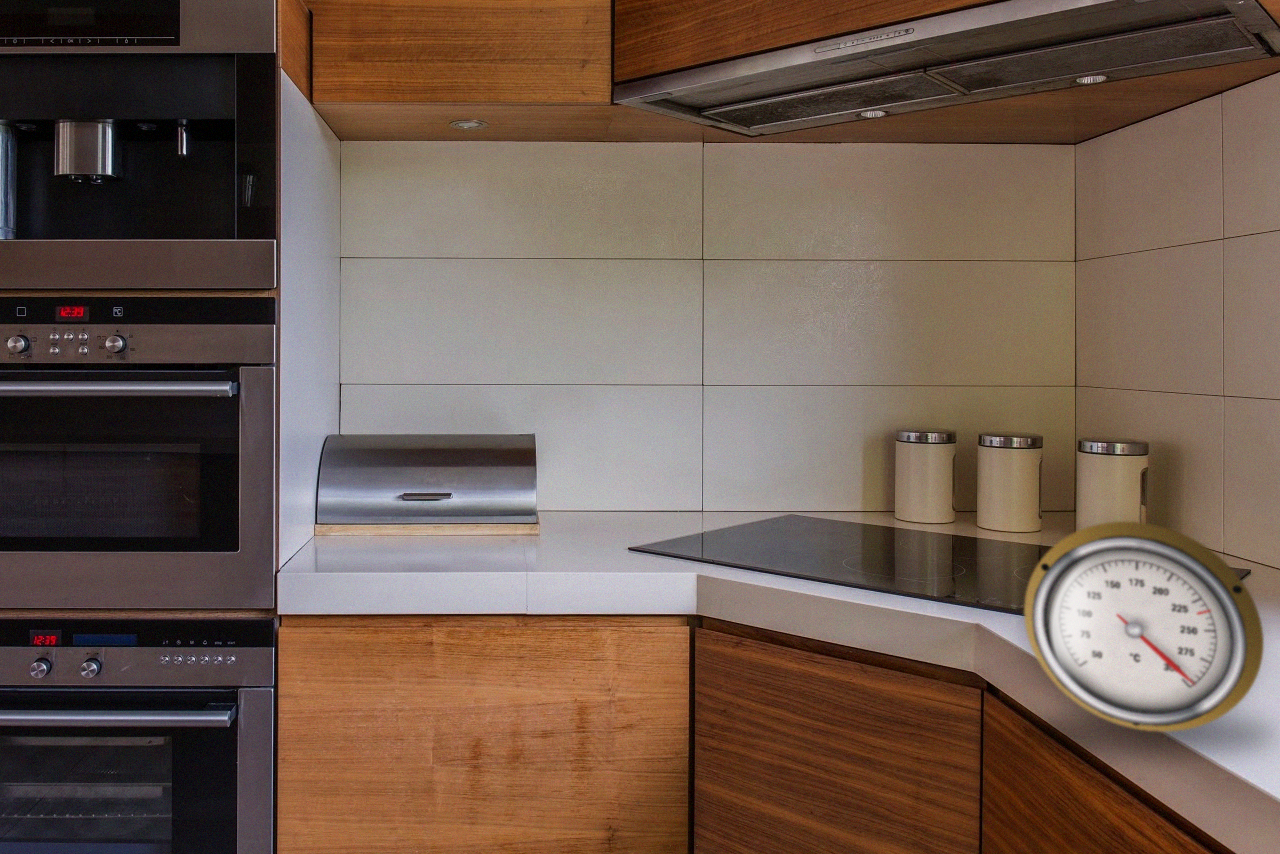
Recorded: 295; °C
